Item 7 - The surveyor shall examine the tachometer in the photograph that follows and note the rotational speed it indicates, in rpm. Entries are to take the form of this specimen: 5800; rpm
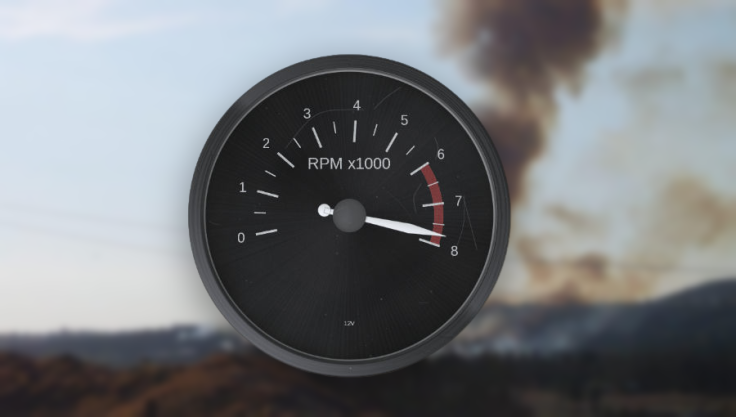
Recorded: 7750; rpm
